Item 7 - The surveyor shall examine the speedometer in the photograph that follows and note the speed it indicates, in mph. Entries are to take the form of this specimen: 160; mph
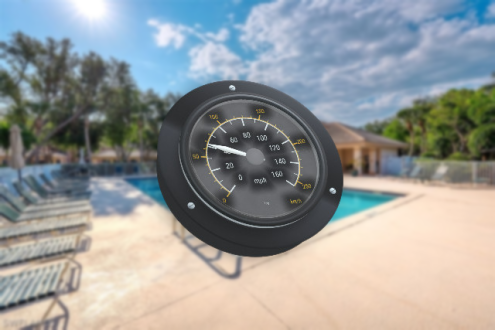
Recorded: 40; mph
